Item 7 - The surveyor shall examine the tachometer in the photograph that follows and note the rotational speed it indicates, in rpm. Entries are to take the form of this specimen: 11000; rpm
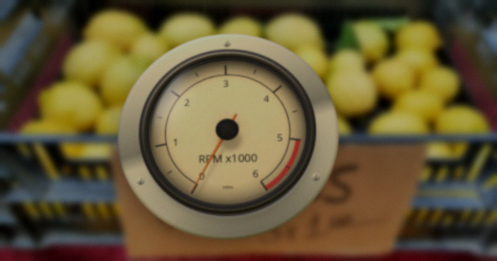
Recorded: 0; rpm
